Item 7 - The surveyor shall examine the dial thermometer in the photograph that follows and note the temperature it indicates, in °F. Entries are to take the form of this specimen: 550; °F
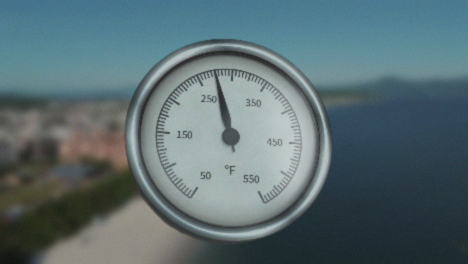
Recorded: 275; °F
